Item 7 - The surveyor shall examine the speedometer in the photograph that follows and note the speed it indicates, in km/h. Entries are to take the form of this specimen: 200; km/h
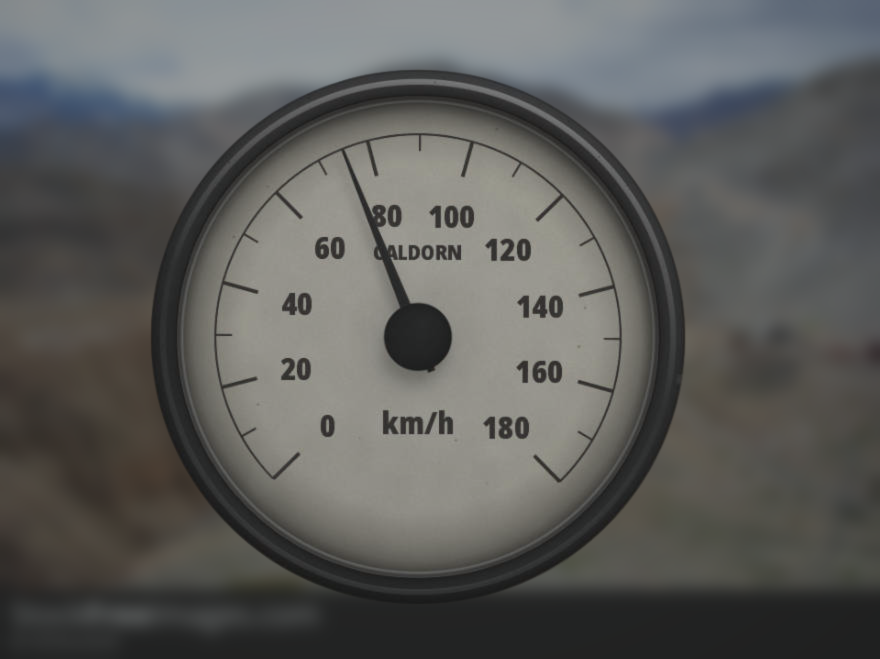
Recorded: 75; km/h
